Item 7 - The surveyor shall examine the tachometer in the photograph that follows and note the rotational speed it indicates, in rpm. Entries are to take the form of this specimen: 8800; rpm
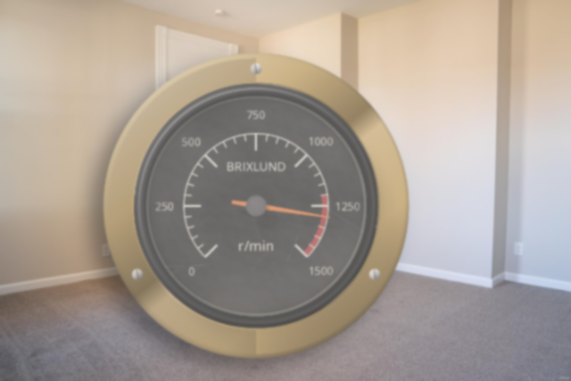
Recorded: 1300; rpm
